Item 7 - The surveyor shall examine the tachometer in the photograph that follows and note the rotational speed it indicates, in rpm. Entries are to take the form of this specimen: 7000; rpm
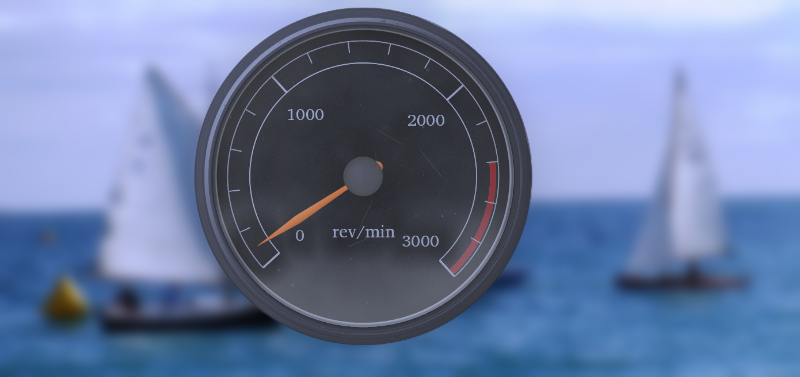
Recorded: 100; rpm
